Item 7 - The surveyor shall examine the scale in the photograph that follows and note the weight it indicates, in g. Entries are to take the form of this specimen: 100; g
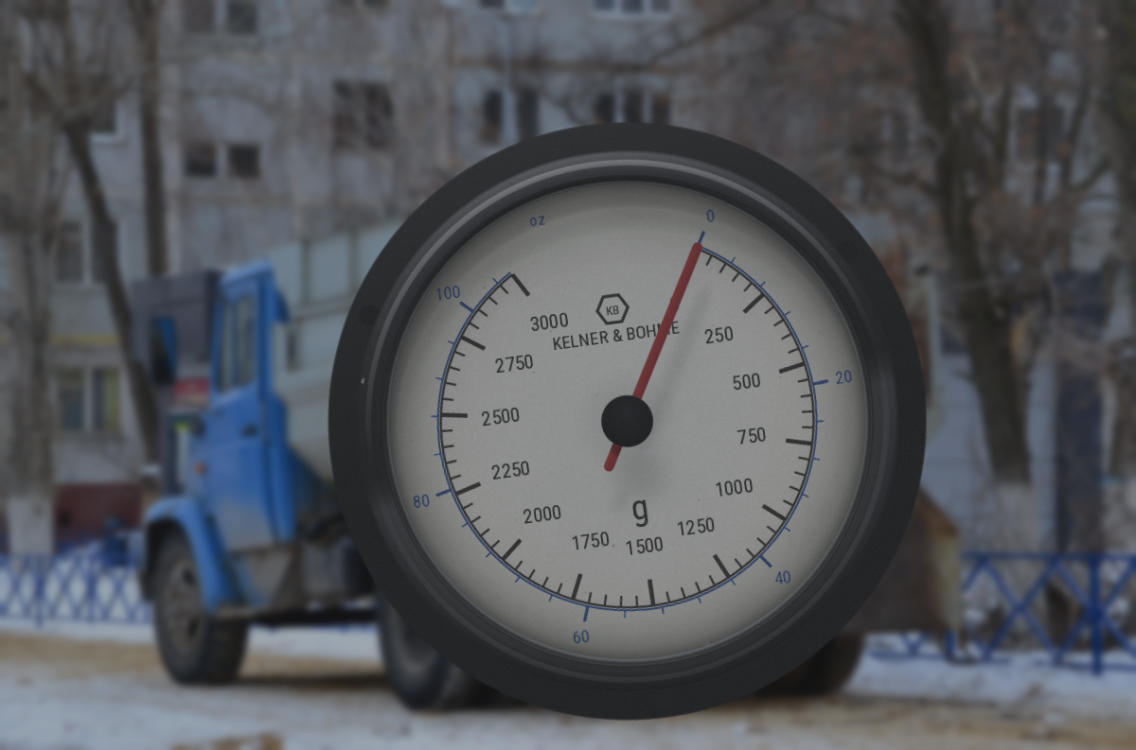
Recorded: 0; g
